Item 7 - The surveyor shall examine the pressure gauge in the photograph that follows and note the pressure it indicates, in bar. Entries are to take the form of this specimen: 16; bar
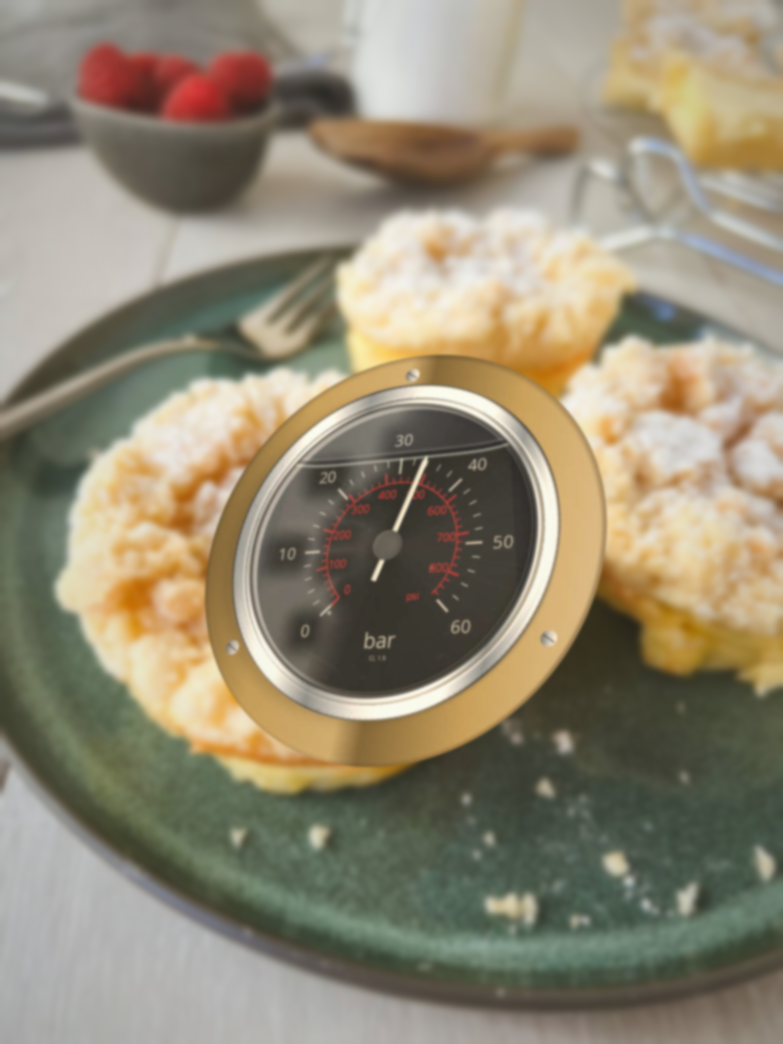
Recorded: 34; bar
